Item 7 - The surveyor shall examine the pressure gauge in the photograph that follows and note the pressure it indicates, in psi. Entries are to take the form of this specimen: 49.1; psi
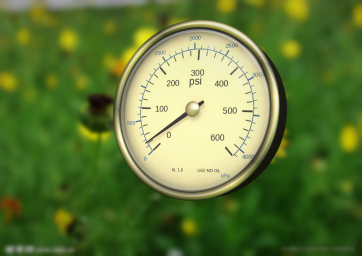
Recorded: 20; psi
